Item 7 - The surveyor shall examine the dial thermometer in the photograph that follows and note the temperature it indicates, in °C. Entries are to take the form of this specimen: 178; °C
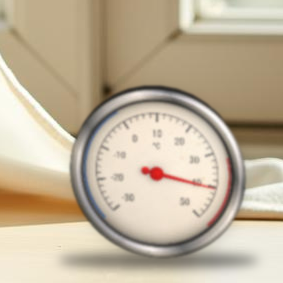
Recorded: 40; °C
